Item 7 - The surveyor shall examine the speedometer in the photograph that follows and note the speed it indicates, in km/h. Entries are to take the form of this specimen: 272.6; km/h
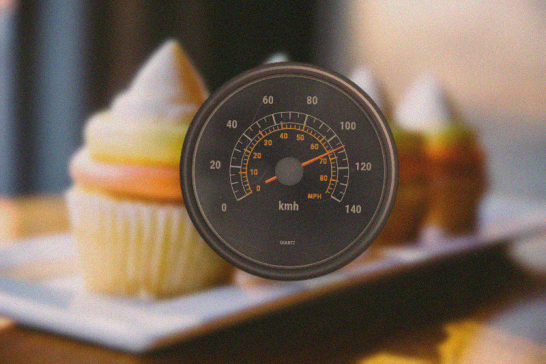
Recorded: 107.5; km/h
